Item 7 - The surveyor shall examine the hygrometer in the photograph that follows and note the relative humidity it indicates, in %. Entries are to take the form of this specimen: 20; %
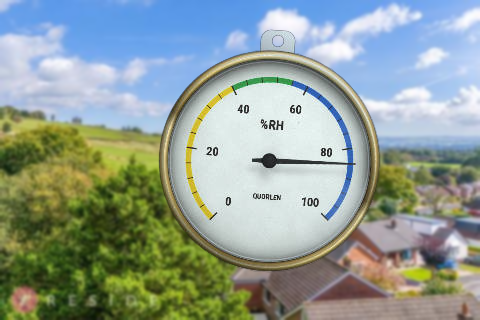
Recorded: 84; %
